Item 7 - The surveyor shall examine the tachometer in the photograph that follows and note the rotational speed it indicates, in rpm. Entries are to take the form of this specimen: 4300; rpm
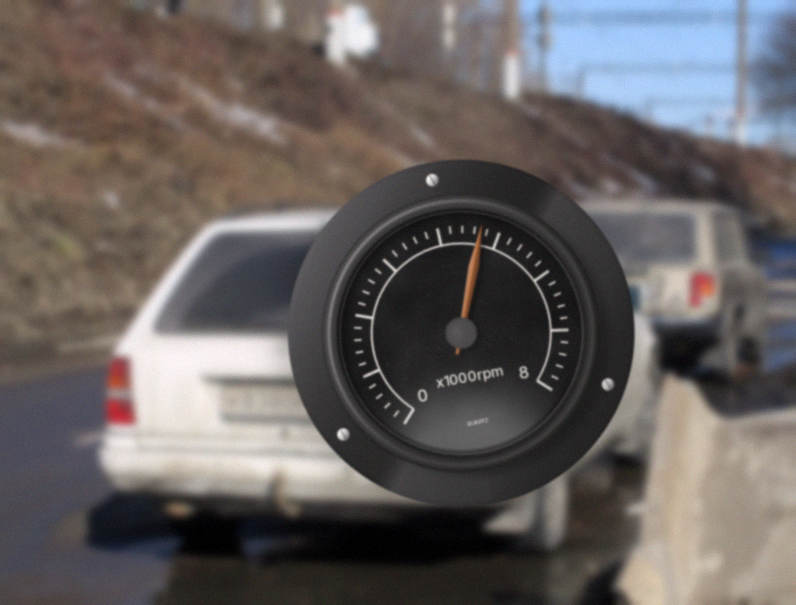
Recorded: 4700; rpm
